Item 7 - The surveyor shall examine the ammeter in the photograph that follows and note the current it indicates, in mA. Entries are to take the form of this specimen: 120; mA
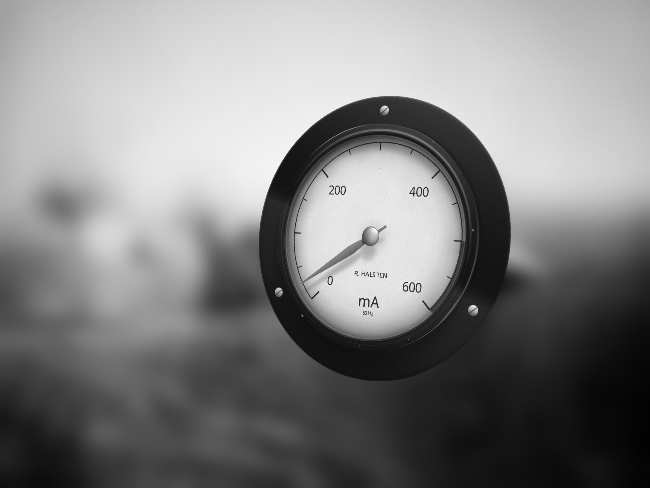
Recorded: 25; mA
